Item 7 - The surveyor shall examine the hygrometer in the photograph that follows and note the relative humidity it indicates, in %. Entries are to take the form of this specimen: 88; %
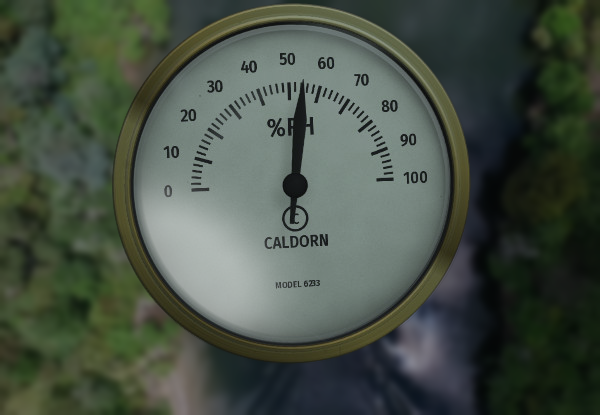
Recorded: 54; %
